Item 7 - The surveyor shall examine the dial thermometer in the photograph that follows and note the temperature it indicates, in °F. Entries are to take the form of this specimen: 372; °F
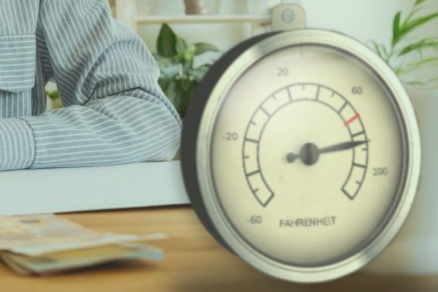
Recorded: 85; °F
